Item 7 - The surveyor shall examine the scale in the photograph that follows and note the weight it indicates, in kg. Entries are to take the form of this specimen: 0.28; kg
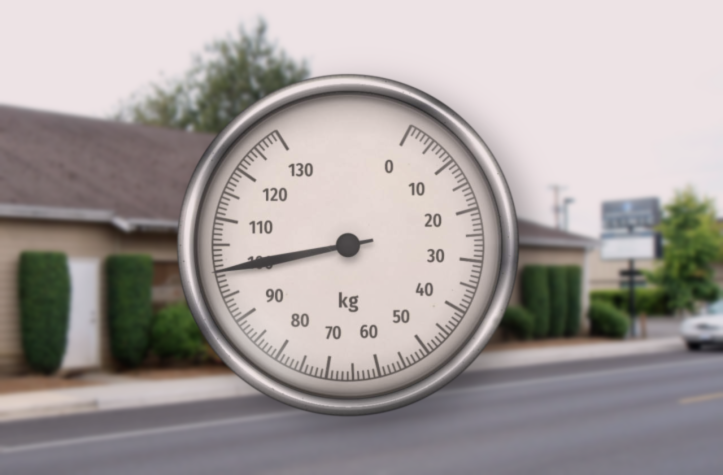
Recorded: 100; kg
